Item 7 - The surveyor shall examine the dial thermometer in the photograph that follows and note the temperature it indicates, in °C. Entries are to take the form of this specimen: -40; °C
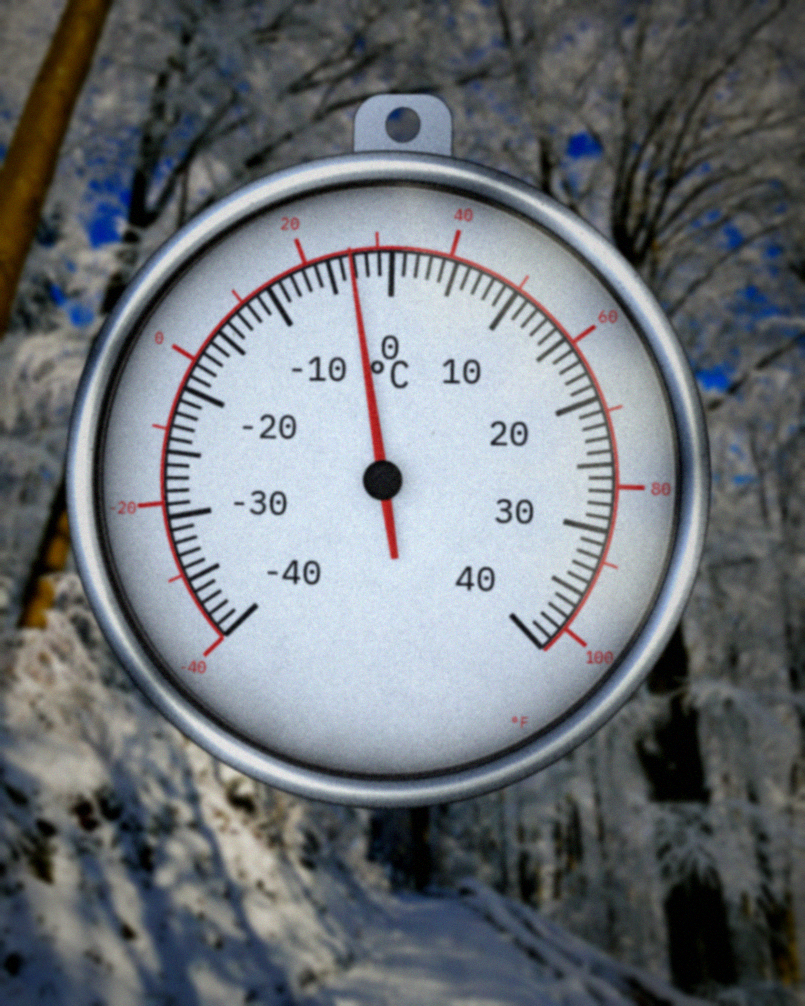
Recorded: -3; °C
